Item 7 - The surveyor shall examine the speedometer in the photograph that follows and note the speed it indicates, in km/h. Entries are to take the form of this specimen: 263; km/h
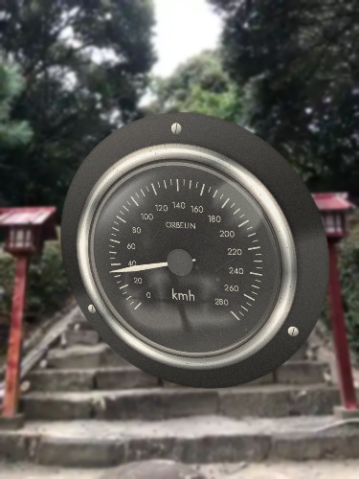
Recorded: 35; km/h
